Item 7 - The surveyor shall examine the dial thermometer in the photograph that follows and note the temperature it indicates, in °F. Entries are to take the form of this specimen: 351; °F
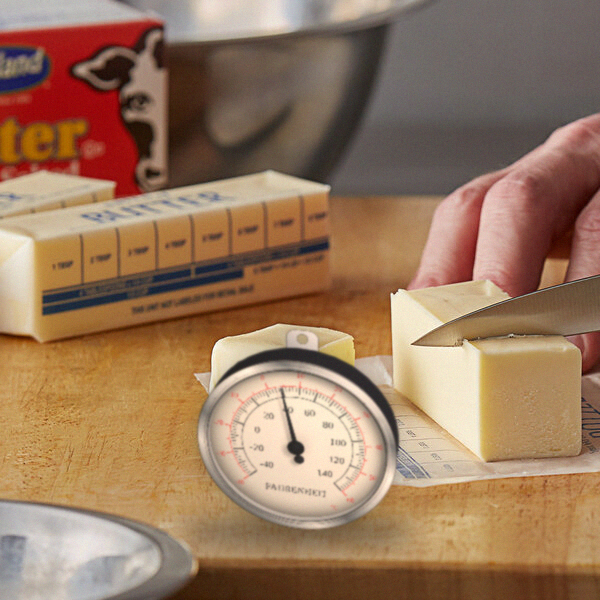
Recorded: 40; °F
